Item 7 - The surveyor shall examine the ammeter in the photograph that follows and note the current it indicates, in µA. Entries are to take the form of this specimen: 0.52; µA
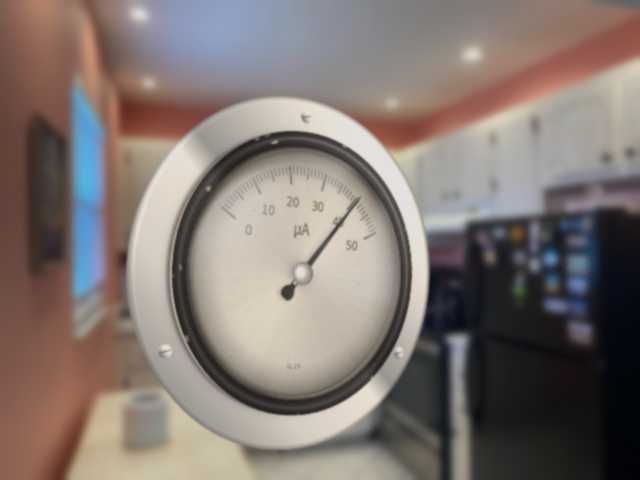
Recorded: 40; µA
